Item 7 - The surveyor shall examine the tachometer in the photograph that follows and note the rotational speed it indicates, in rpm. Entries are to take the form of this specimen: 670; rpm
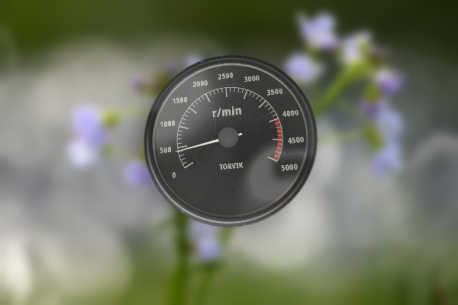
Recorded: 400; rpm
